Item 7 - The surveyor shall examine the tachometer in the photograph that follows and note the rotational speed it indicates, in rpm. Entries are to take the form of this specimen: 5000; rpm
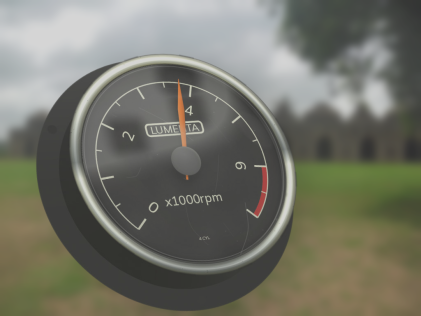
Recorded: 3750; rpm
